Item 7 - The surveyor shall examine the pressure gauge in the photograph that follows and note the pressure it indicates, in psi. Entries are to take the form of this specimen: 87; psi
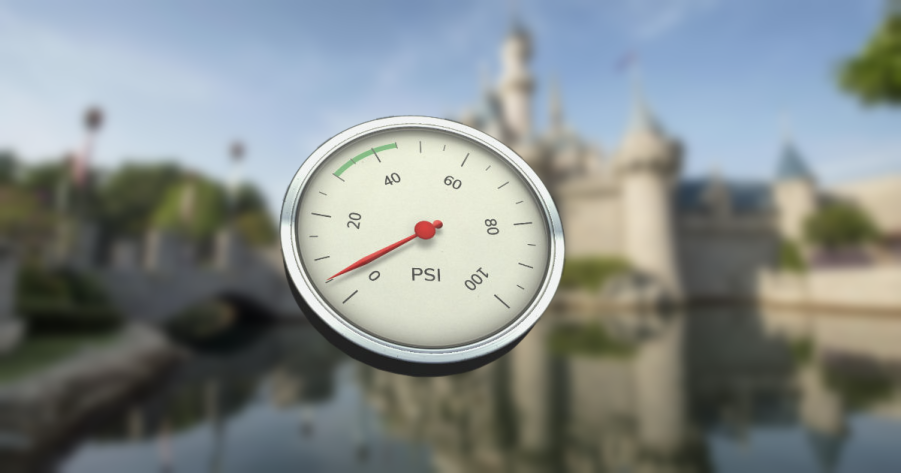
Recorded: 5; psi
